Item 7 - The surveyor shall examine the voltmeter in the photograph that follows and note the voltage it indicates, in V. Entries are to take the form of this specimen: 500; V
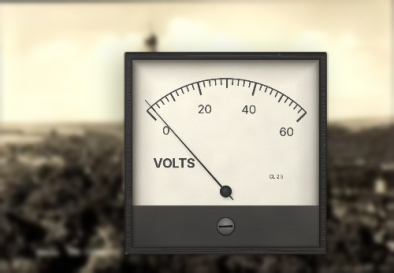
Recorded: 2; V
